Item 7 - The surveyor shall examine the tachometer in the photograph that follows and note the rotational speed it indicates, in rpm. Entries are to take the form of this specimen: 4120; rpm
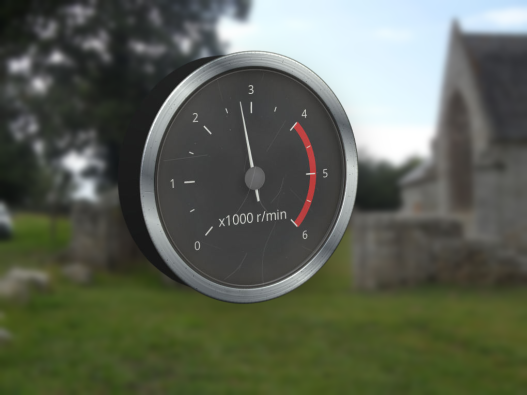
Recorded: 2750; rpm
